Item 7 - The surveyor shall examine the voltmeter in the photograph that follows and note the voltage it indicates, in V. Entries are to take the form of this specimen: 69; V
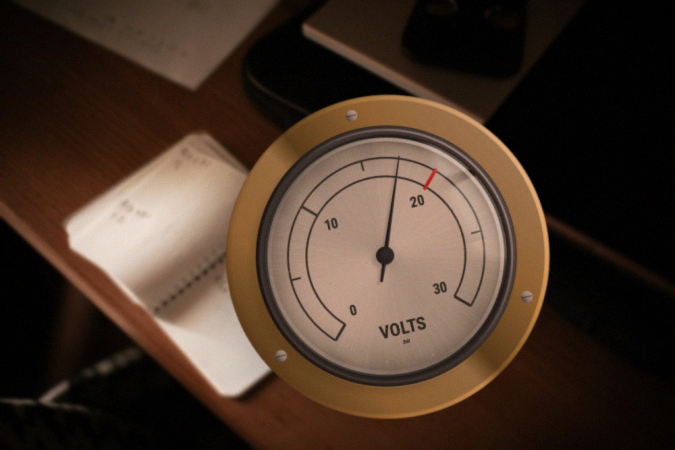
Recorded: 17.5; V
